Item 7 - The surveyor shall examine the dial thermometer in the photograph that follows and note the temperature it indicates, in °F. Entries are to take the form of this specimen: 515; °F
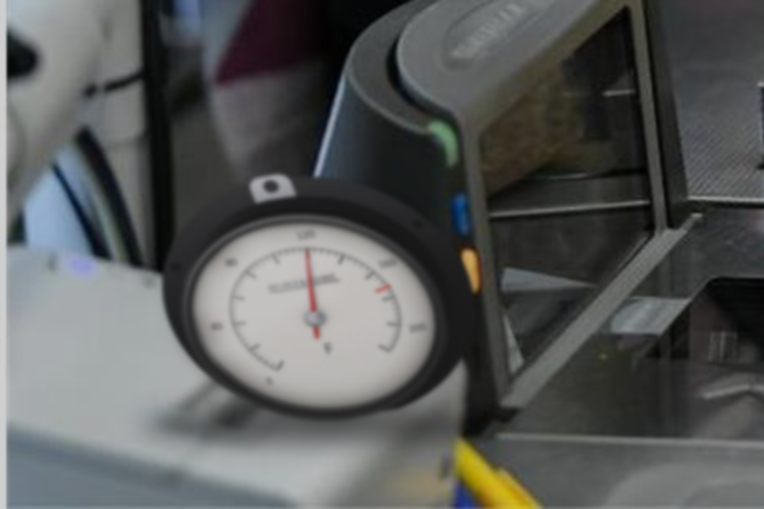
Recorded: 120; °F
